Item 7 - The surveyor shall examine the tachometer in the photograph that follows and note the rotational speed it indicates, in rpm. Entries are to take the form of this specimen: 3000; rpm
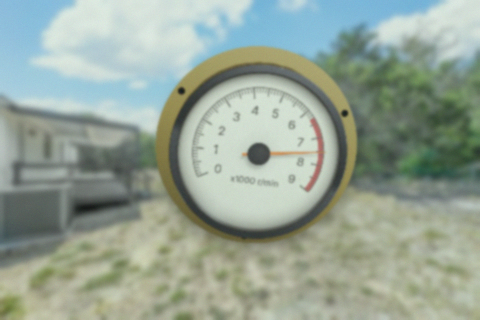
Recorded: 7500; rpm
